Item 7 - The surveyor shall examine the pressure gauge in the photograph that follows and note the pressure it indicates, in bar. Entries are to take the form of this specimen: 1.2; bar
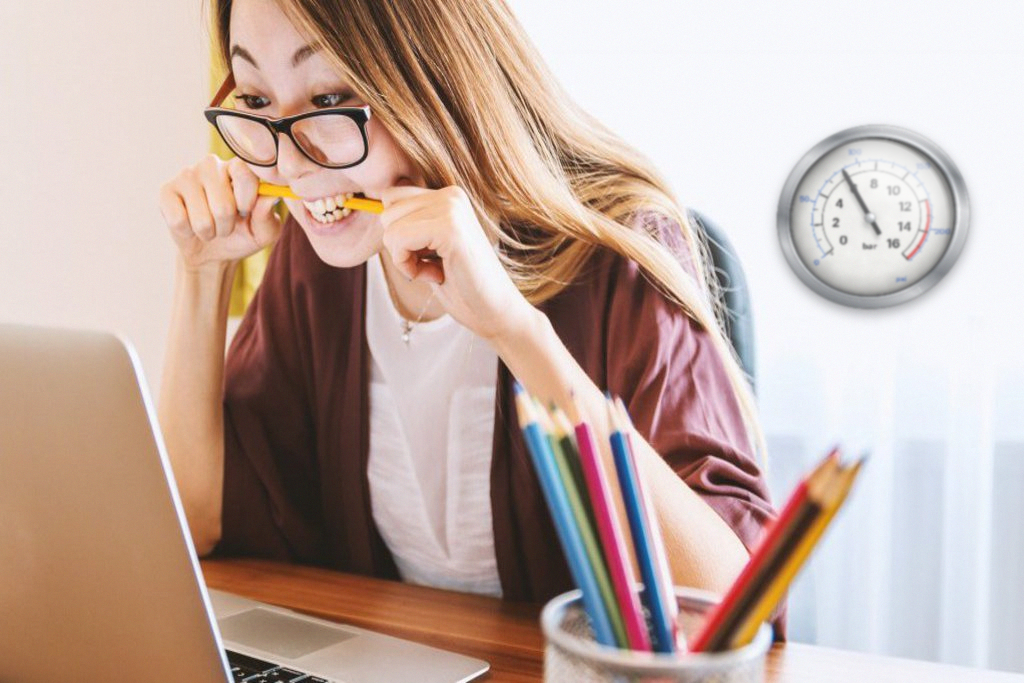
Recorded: 6; bar
